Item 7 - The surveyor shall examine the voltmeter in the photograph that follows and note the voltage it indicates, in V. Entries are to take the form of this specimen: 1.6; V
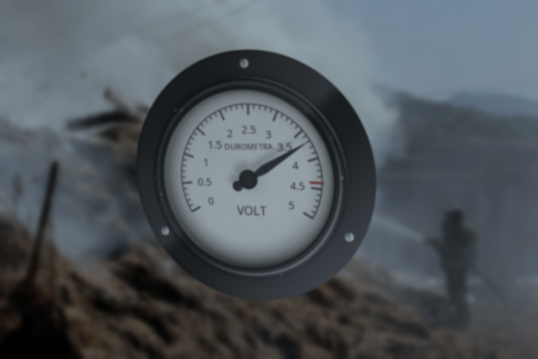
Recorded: 3.7; V
